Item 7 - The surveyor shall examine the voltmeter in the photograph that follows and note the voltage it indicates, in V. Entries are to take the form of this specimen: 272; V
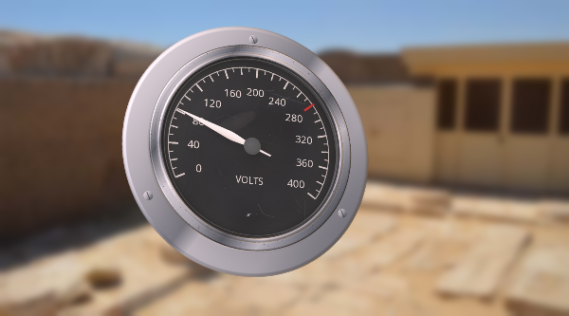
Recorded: 80; V
